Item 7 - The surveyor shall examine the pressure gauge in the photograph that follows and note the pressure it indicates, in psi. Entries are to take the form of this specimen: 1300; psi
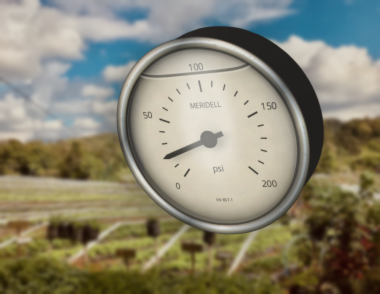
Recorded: 20; psi
